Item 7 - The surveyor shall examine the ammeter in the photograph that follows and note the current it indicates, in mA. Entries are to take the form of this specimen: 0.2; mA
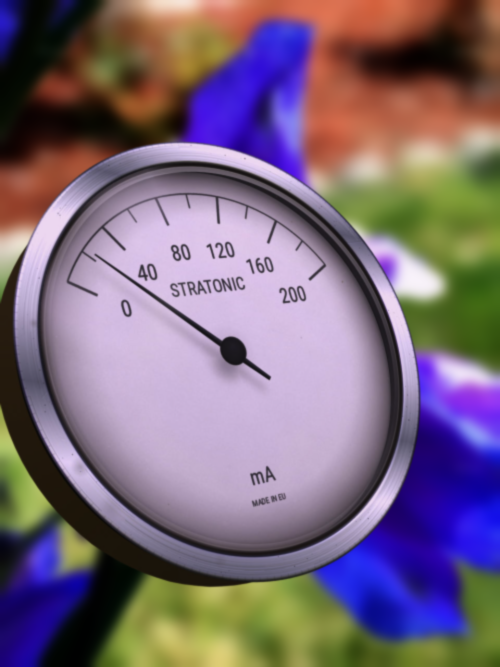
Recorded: 20; mA
